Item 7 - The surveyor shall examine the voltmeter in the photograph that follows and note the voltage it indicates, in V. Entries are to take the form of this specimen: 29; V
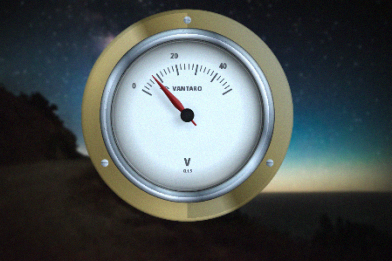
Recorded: 8; V
